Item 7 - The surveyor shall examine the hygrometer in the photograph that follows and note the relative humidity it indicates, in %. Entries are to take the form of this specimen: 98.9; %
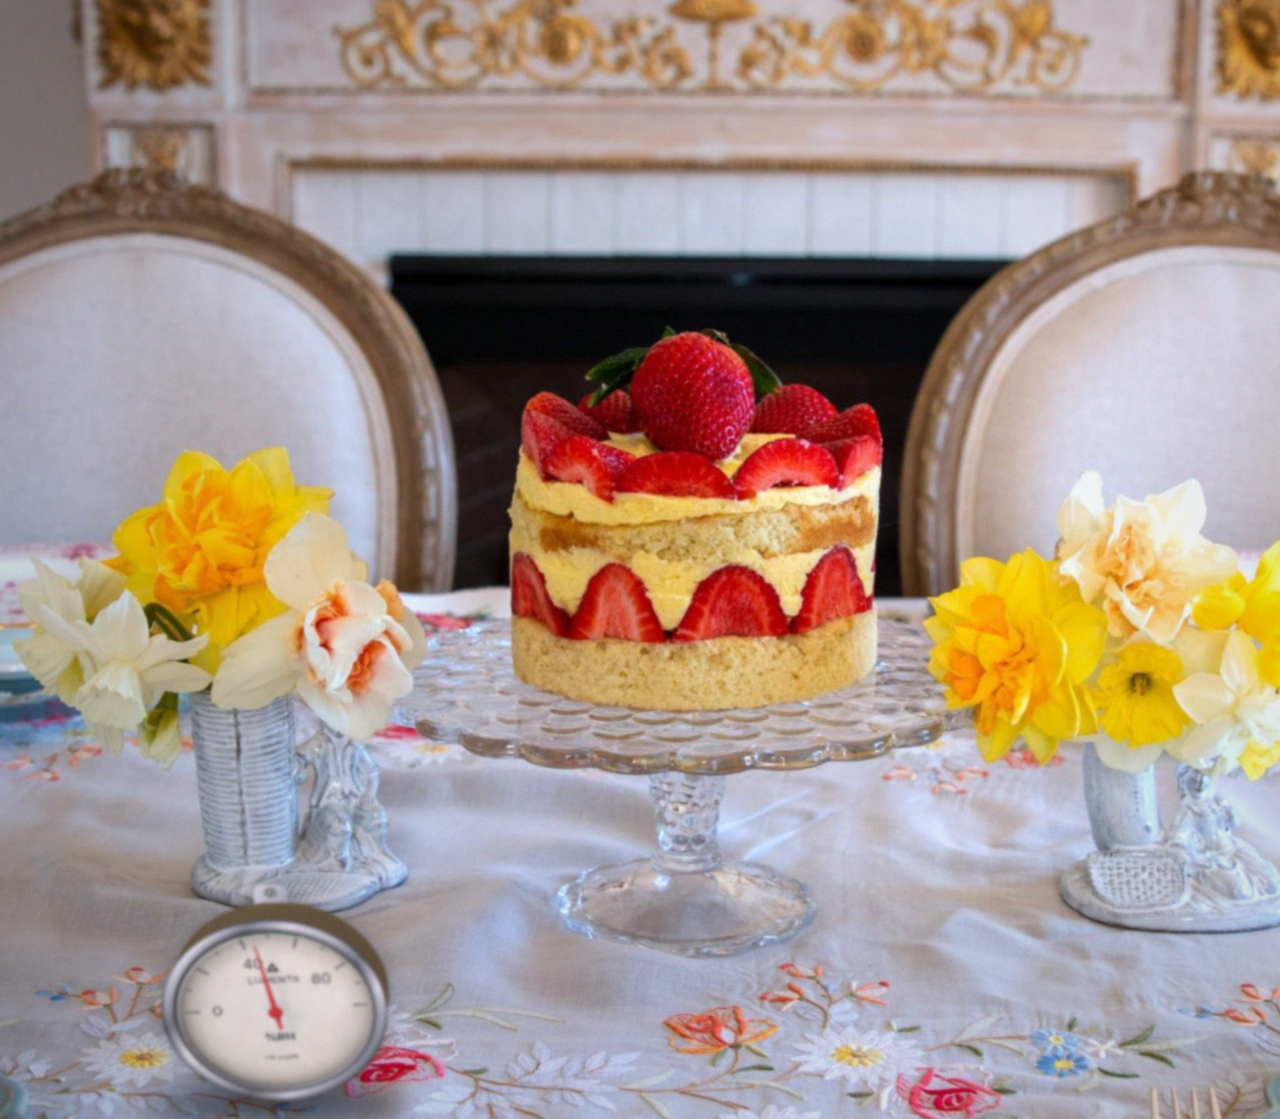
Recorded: 45; %
